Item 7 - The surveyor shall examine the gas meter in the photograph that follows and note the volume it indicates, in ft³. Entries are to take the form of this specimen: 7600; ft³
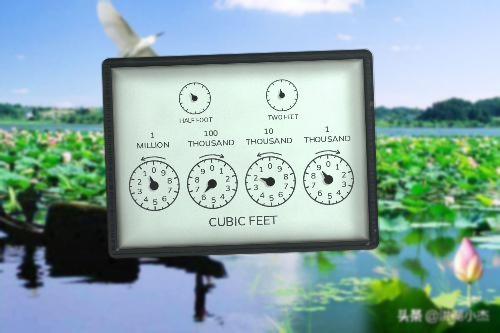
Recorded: 61900; ft³
